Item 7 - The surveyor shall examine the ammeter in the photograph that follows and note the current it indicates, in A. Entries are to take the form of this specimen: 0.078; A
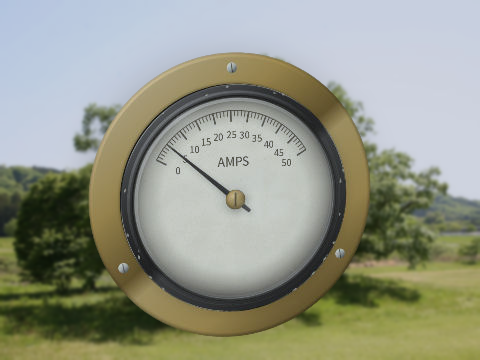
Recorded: 5; A
